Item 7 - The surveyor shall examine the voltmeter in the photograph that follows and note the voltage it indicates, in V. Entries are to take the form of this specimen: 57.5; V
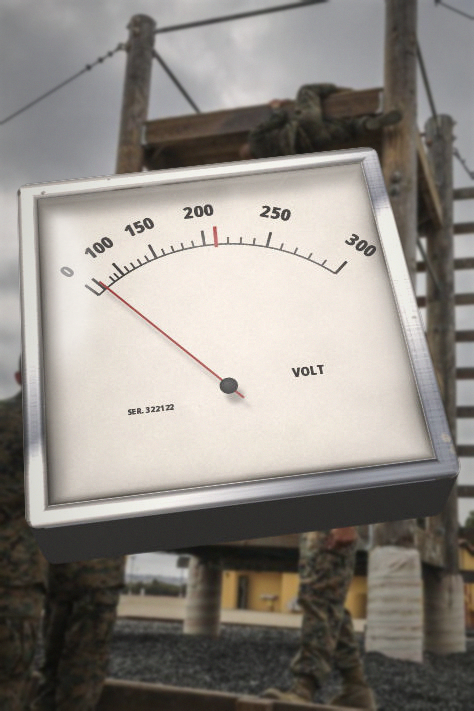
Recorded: 50; V
